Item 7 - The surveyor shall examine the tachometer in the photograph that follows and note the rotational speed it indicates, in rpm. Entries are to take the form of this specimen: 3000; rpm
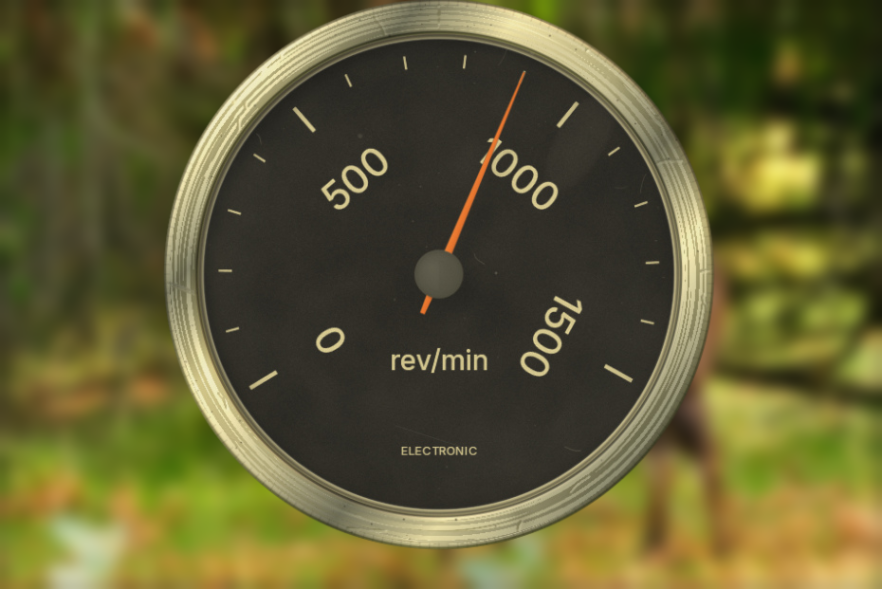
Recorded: 900; rpm
